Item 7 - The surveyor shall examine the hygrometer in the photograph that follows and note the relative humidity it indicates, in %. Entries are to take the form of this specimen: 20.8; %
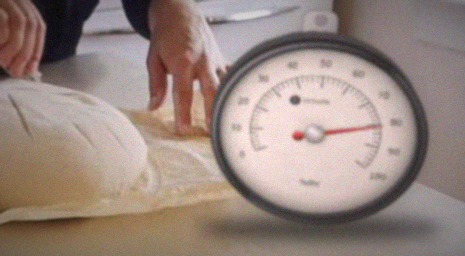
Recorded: 80; %
